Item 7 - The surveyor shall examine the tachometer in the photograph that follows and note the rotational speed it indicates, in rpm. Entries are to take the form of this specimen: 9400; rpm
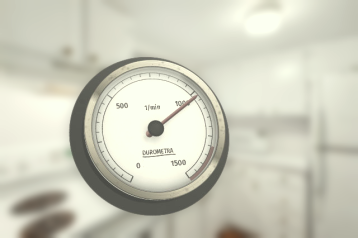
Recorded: 1025; rpm
